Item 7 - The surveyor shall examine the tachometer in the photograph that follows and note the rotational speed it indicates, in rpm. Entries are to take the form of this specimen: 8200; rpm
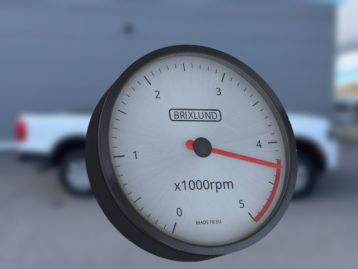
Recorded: 4300; rpm
